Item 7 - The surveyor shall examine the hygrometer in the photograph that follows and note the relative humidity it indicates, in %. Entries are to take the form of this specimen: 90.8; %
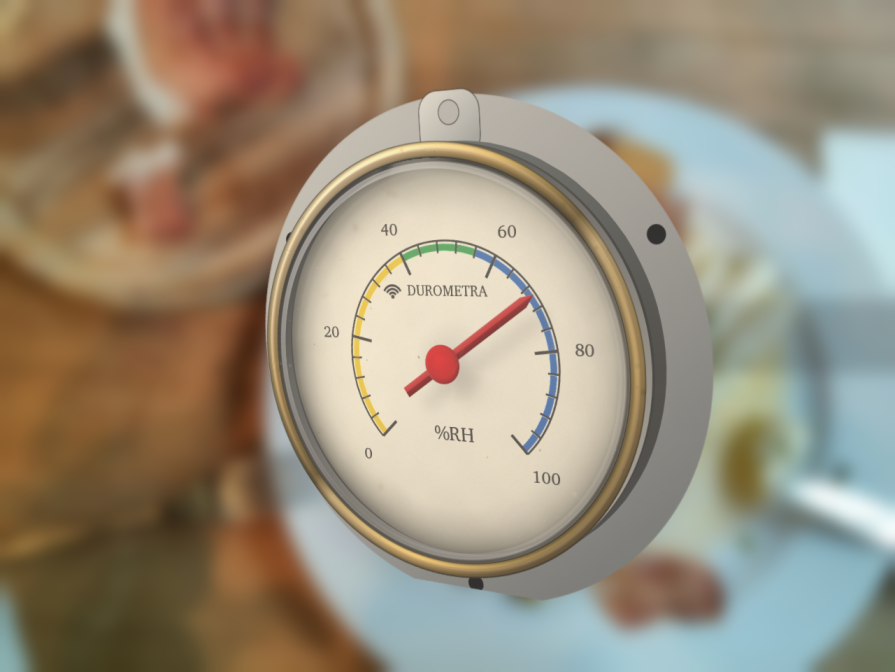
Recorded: 70; %
